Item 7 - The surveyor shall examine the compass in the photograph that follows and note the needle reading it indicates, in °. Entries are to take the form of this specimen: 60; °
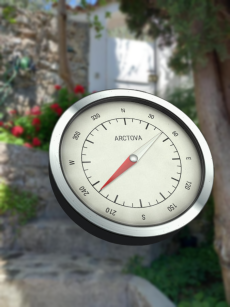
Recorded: 230; °
